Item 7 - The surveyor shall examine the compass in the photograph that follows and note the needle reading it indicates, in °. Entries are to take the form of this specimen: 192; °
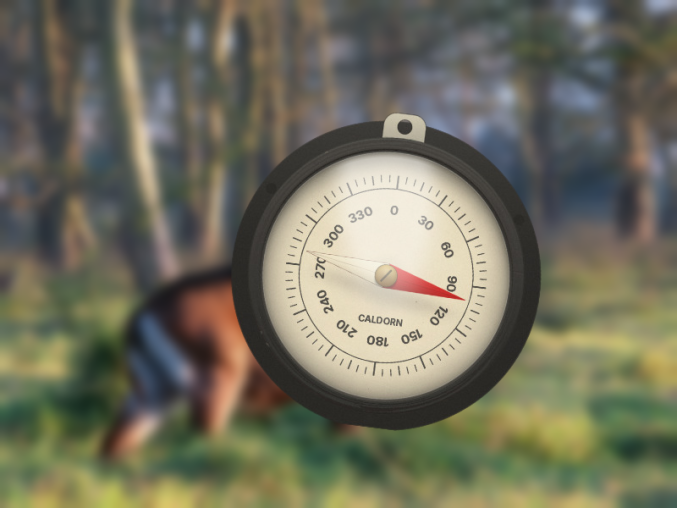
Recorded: 100; °
